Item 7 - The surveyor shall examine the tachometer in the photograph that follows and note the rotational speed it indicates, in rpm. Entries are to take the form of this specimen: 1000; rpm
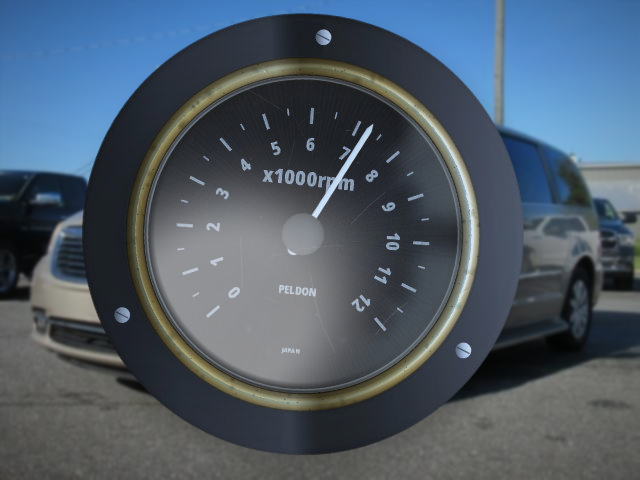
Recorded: 7250; rpm
